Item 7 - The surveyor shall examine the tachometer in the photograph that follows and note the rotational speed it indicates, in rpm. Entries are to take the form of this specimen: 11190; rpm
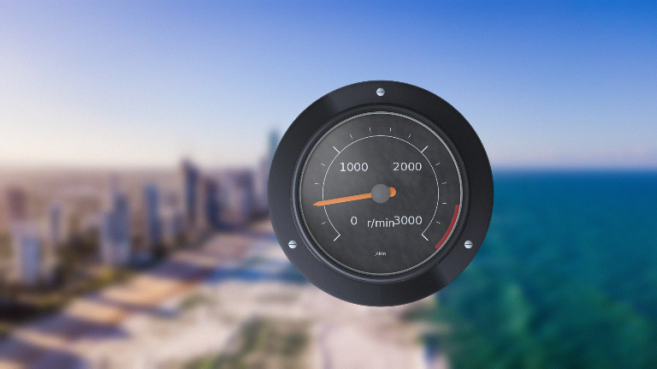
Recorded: 400; rpm
